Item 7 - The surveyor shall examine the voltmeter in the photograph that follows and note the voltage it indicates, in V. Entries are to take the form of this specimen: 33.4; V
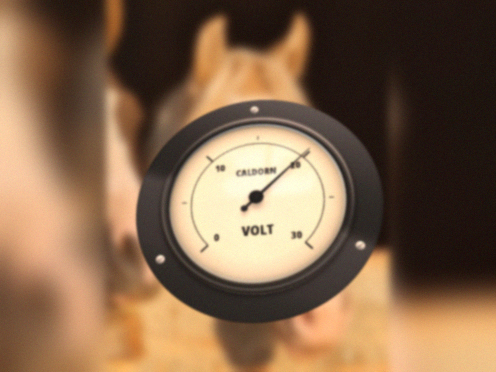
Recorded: 20; V
